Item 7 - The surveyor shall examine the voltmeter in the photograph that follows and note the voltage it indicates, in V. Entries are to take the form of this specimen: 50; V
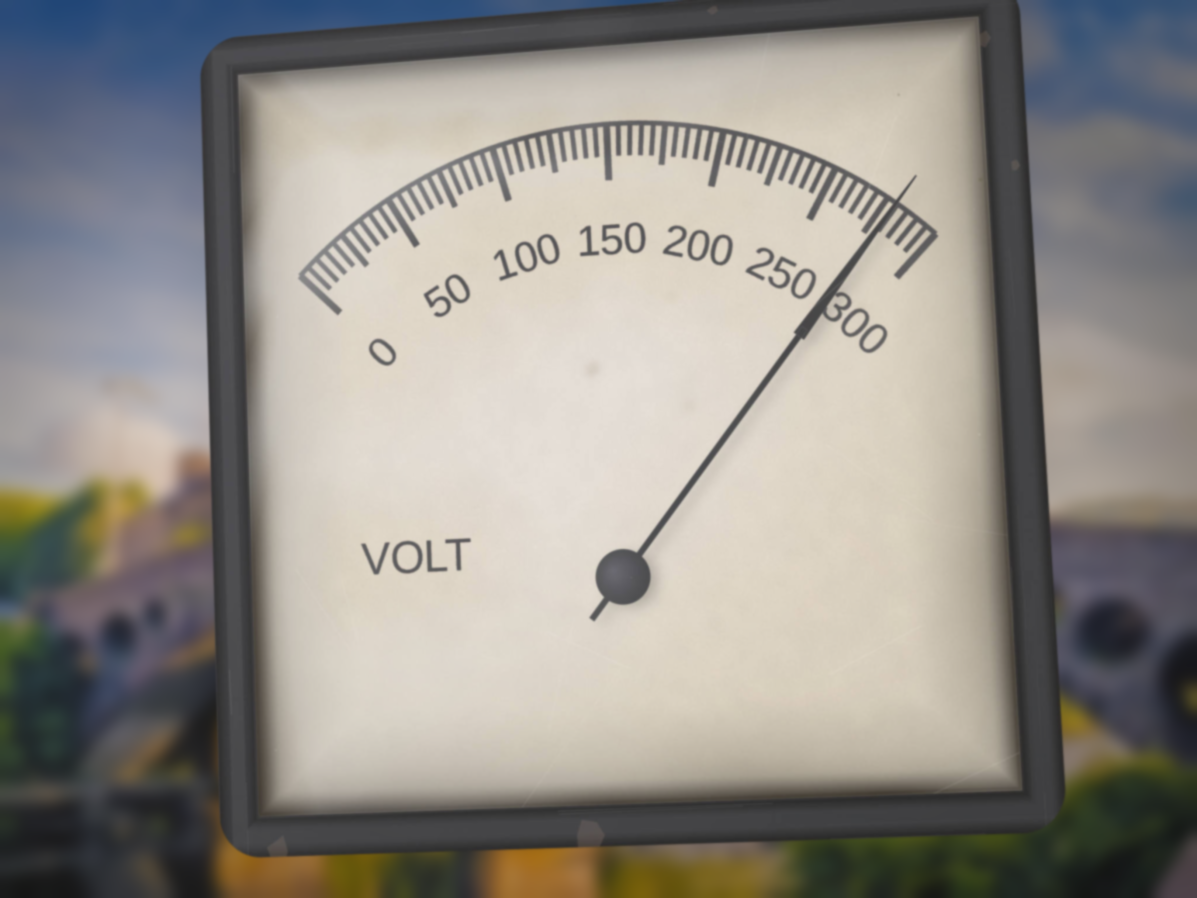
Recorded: 280; V
